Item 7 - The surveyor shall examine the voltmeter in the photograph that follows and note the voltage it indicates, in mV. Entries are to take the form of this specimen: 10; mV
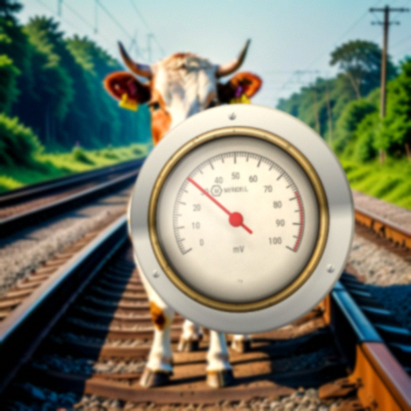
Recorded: 30; mV
